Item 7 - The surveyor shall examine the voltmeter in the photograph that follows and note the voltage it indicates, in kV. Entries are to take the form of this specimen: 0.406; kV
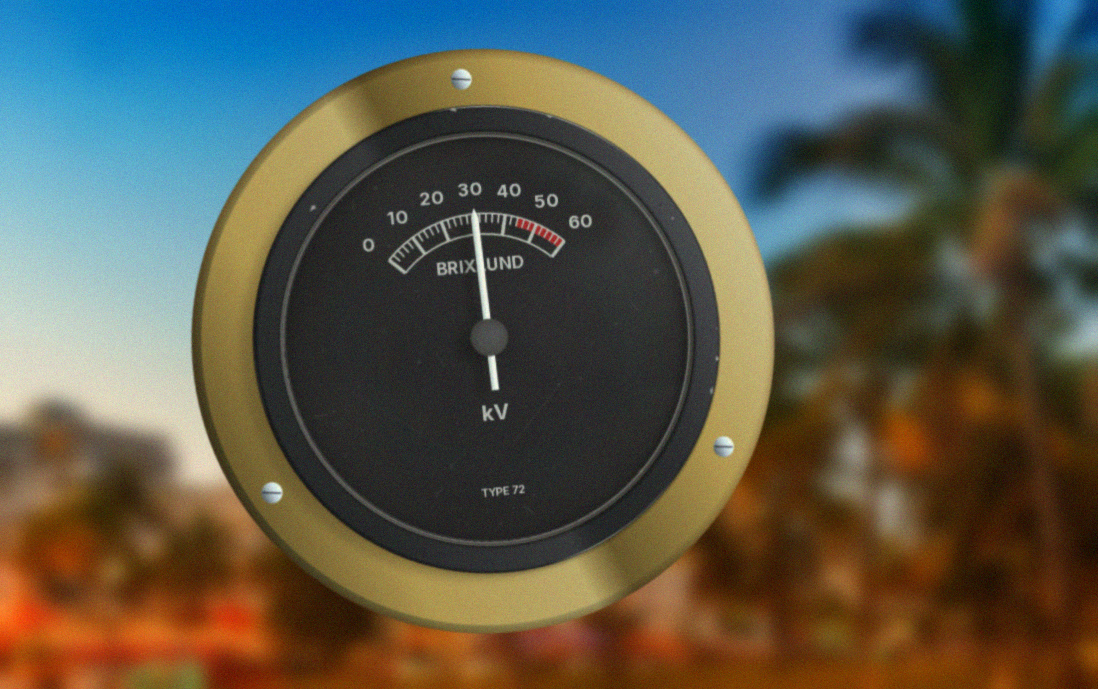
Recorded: 30; kV
